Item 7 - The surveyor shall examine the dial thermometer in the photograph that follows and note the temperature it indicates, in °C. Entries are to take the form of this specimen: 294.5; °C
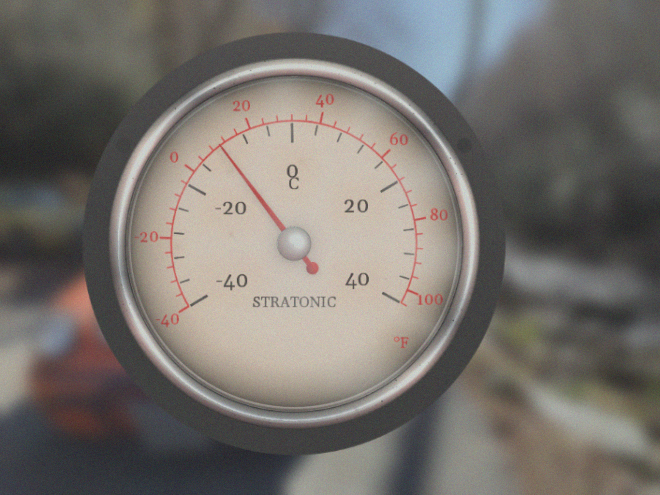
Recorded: -12; °C
